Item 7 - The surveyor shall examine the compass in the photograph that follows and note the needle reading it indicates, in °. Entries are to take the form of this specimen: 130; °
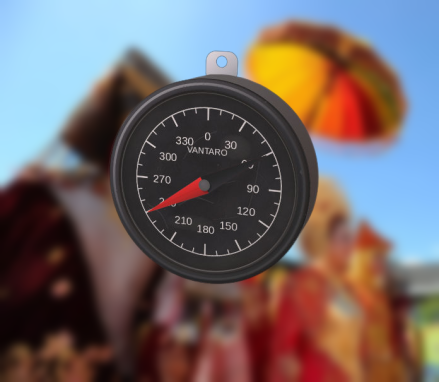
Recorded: 240; °
